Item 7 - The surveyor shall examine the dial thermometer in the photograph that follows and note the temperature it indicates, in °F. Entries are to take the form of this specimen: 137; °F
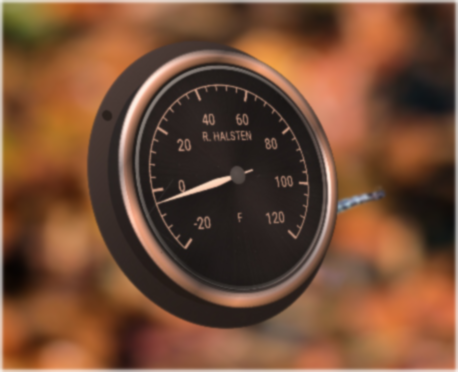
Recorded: -4; °F
